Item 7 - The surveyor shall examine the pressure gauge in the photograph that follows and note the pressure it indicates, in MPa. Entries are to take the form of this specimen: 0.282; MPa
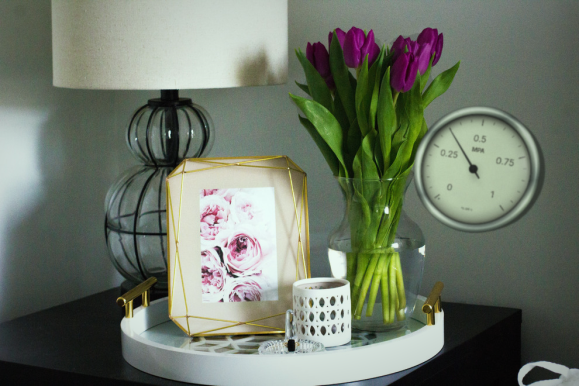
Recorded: 0.35; MPa
